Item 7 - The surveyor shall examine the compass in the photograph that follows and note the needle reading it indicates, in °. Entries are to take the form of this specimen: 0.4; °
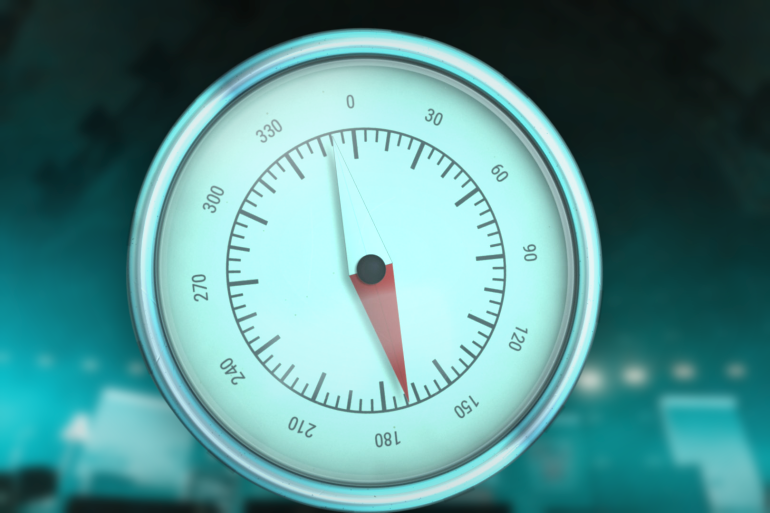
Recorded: 170; °
